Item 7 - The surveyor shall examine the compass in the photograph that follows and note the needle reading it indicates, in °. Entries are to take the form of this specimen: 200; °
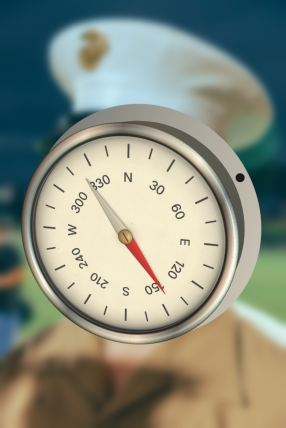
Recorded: 142.5; °
